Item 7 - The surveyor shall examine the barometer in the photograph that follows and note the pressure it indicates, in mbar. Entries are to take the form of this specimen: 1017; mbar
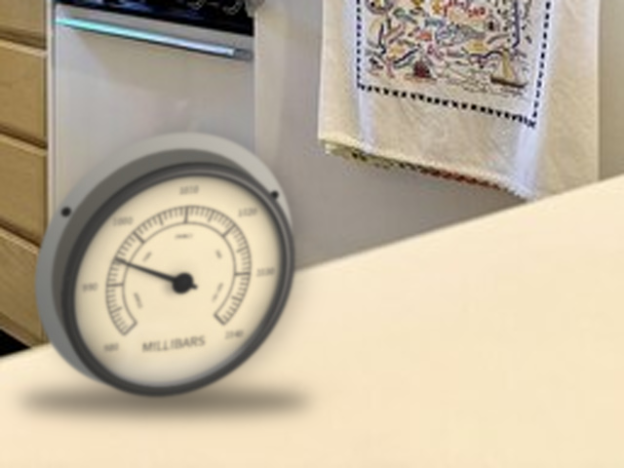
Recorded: 995; mbar
